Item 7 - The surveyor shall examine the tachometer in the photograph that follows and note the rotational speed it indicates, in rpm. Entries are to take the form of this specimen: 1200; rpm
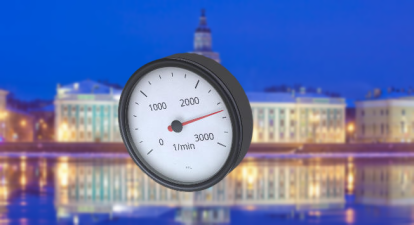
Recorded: 2500; rpm
